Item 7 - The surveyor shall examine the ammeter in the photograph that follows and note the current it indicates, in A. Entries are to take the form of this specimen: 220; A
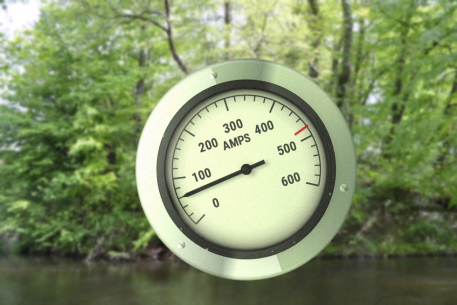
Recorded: 60; A
